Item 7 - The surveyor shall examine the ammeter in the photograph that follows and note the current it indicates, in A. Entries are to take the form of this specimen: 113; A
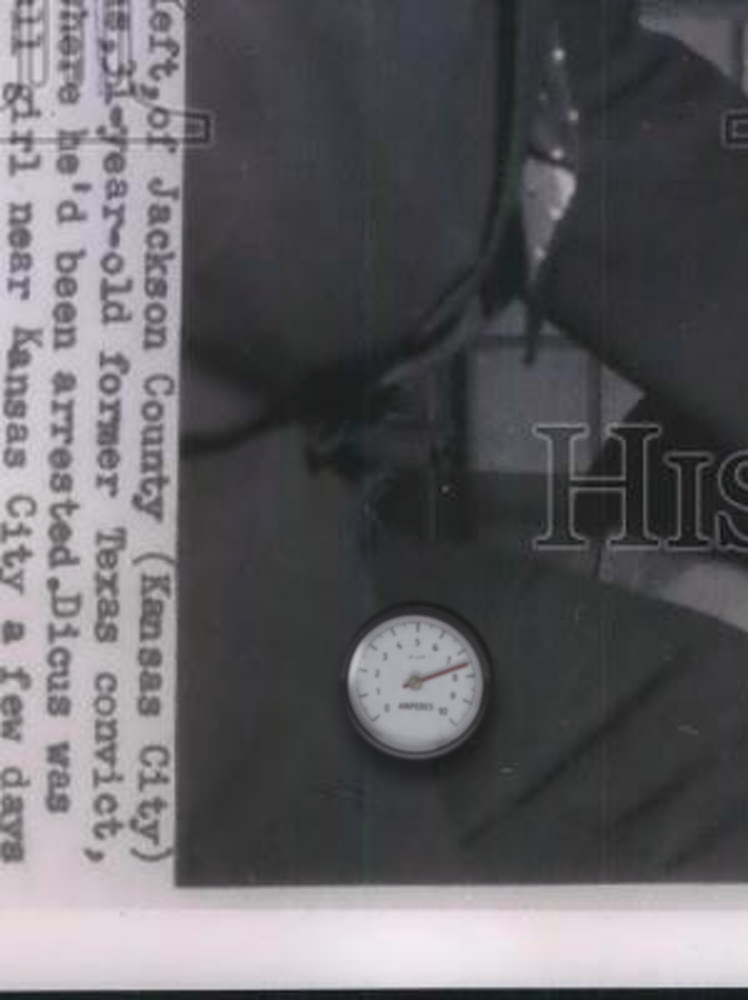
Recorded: 7.5; A
